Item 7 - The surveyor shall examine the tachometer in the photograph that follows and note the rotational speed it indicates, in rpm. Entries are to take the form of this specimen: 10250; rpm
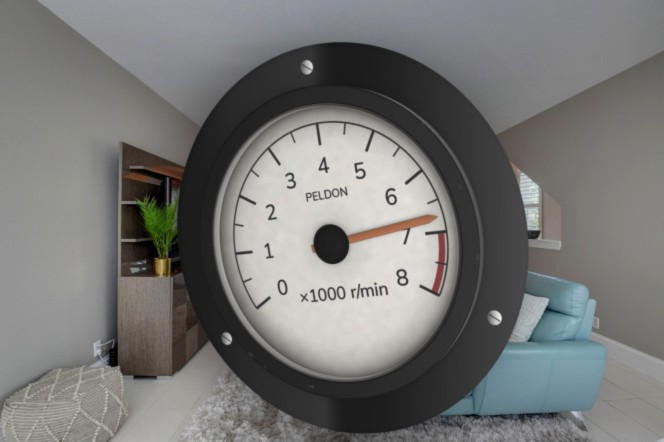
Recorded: 6750; rpm
